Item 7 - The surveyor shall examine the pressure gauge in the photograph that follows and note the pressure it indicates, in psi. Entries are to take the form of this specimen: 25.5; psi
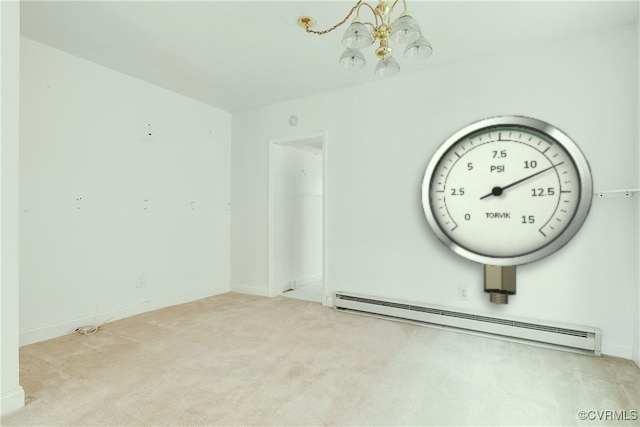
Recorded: 11; psi
